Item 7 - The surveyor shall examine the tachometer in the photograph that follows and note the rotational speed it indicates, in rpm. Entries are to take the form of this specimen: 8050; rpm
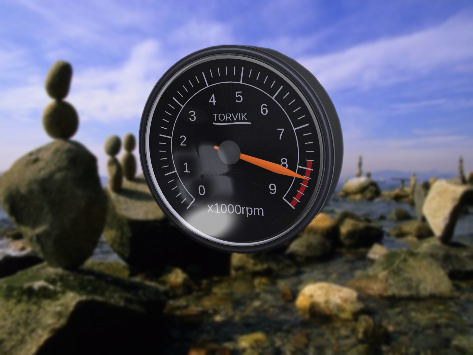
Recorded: 8200; rpm
